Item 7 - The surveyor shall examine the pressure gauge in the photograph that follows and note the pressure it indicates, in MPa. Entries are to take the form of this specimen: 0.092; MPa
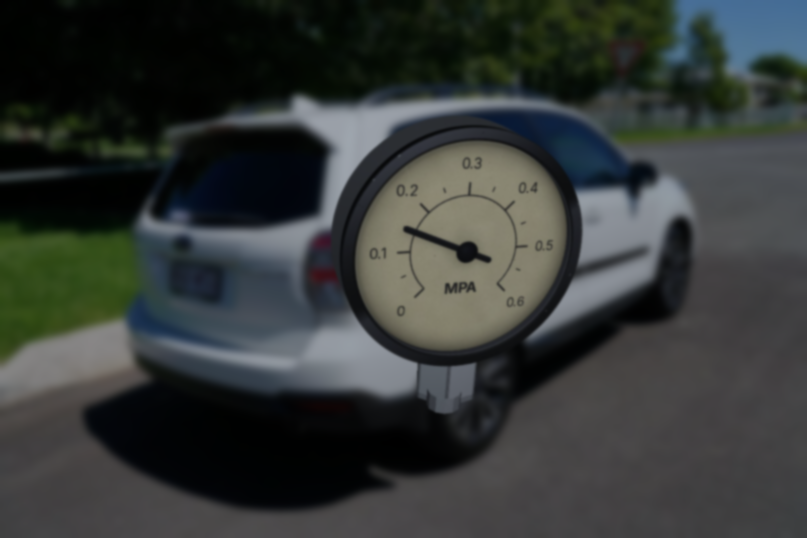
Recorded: 0.15; MPa
